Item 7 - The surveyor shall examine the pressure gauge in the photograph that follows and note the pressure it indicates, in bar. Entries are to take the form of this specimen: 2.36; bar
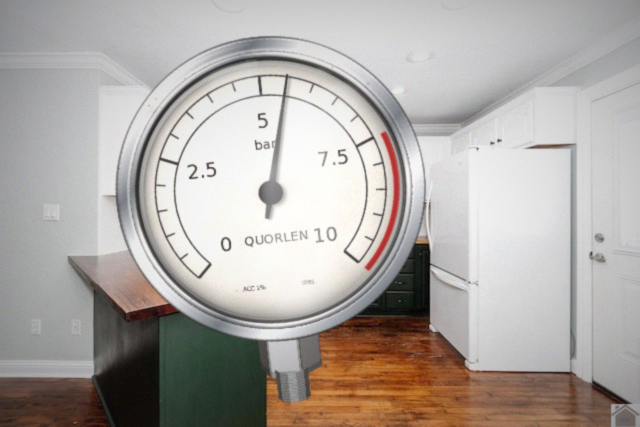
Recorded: 5.5; bar
